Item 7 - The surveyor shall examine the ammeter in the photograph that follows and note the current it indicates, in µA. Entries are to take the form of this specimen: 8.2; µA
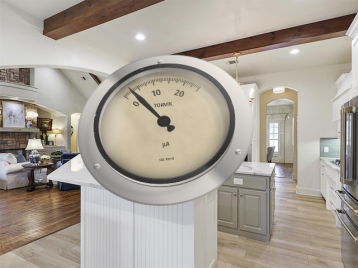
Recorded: 2.5; µA
